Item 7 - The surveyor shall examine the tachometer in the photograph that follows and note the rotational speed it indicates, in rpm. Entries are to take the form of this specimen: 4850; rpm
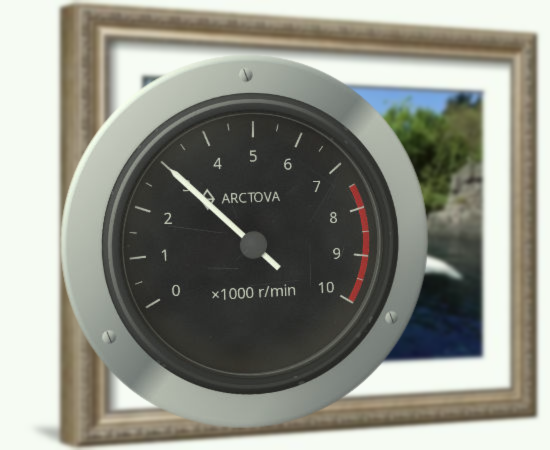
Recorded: 3000; rpm
